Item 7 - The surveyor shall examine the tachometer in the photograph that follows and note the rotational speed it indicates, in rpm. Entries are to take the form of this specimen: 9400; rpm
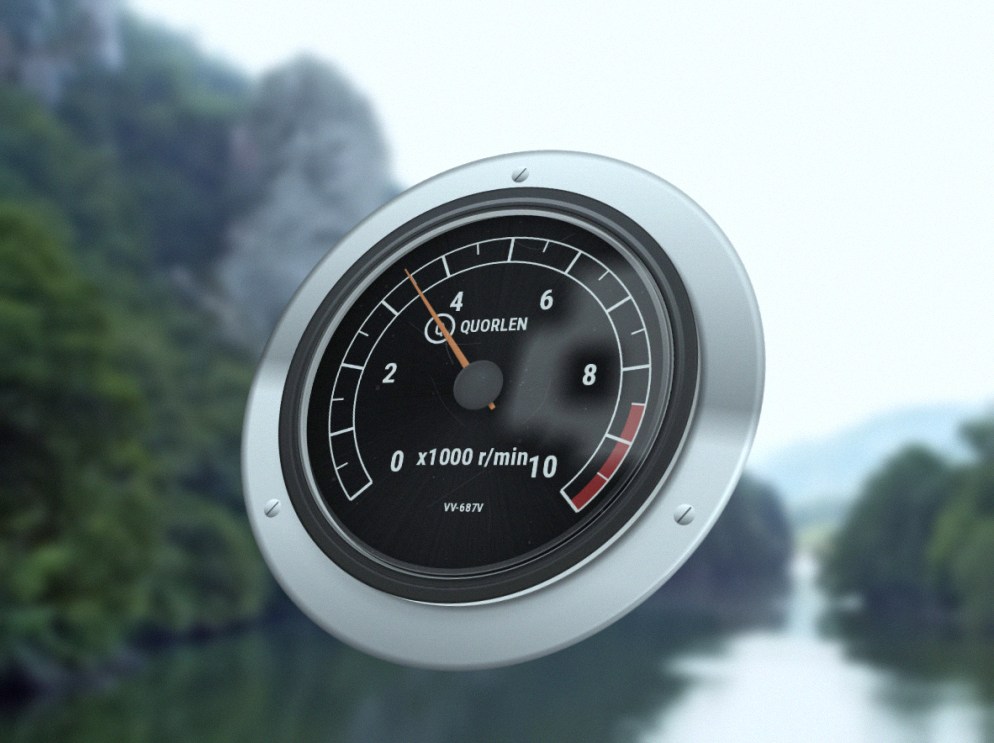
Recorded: 3500; rpm
